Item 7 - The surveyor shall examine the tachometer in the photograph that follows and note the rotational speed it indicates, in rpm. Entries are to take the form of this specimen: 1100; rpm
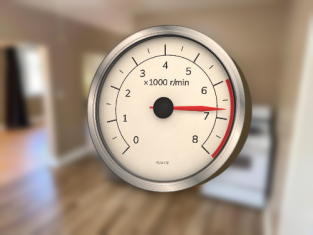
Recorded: 6750; rpm
